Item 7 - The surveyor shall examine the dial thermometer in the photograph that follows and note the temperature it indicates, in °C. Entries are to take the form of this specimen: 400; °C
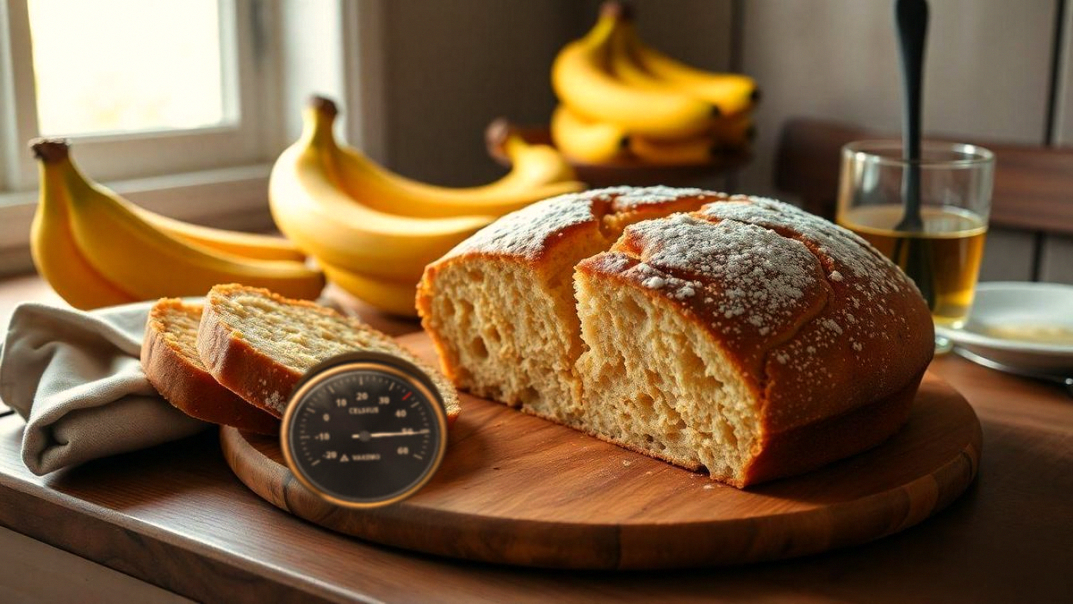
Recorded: 50; °C
